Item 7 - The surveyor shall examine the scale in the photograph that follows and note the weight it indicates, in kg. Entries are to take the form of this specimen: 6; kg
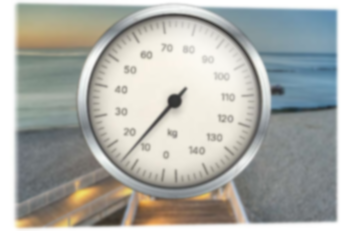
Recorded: 14; kg
